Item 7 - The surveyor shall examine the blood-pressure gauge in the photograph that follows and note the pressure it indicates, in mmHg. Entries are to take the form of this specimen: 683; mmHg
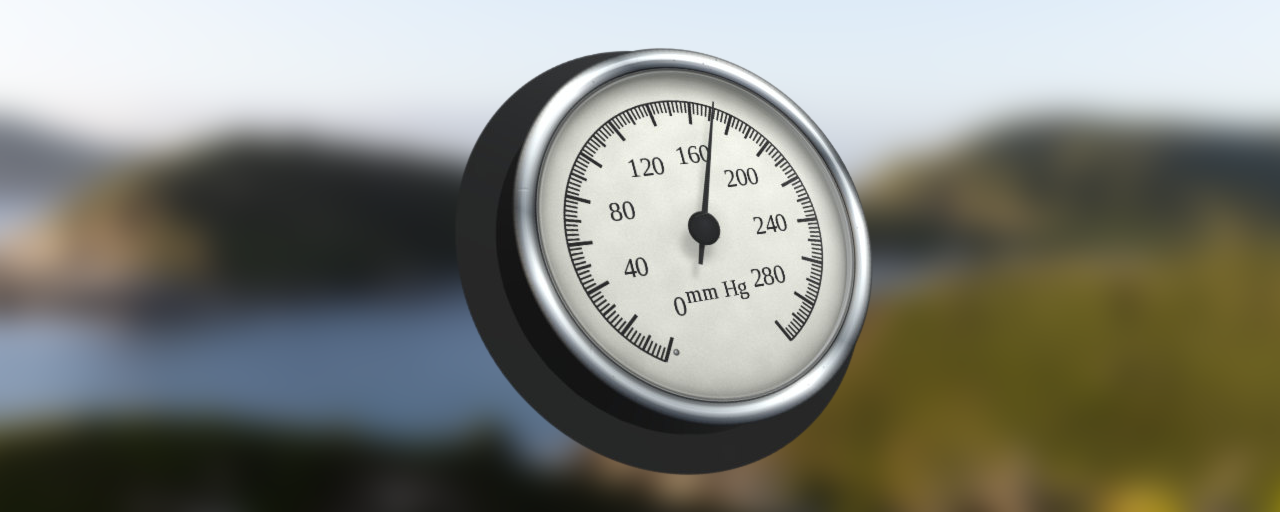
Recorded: 170; mmHg
